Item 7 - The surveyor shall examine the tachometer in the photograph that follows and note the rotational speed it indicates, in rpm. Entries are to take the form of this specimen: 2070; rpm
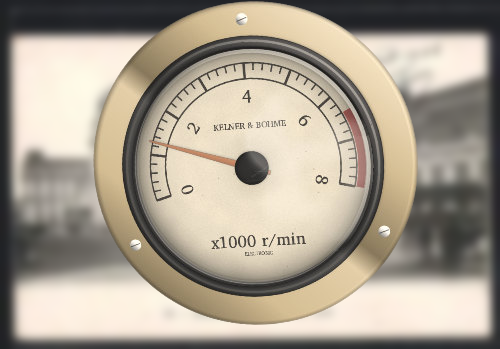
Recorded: 1300; rpm
